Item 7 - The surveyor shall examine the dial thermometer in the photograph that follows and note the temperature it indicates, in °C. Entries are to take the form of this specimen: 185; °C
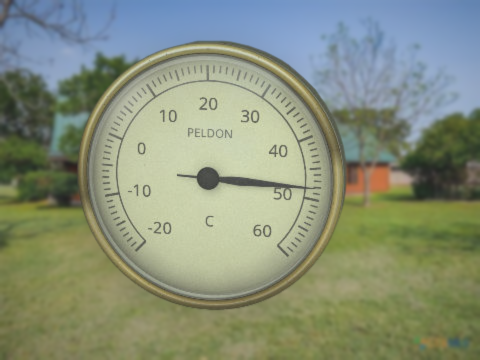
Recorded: 48; °C
